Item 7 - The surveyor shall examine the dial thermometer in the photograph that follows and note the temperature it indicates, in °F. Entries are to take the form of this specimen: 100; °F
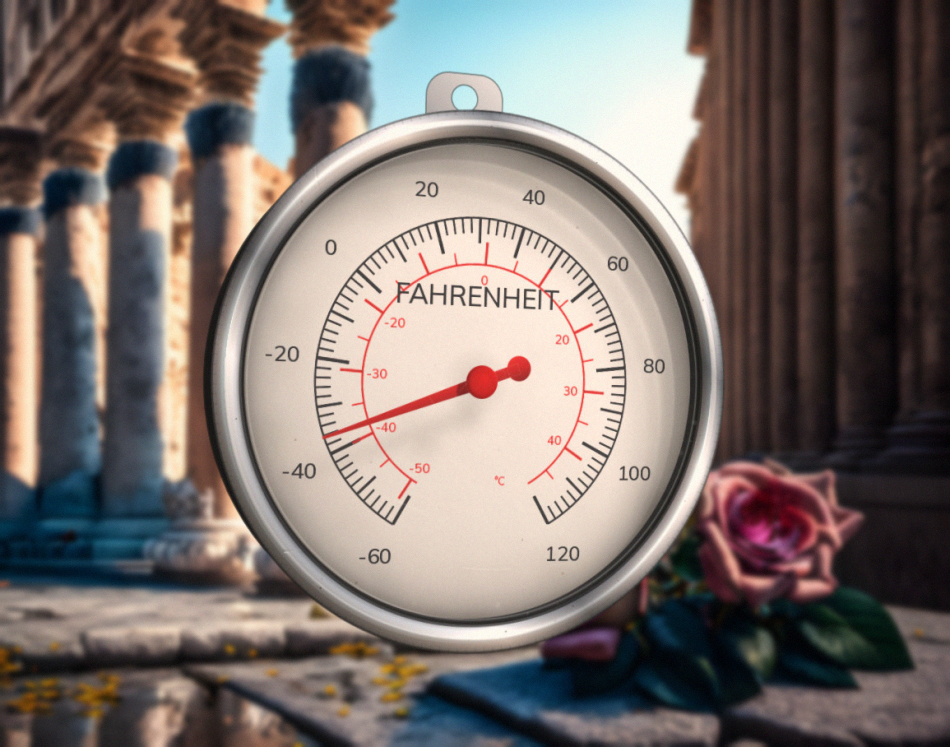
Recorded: -36; °F
